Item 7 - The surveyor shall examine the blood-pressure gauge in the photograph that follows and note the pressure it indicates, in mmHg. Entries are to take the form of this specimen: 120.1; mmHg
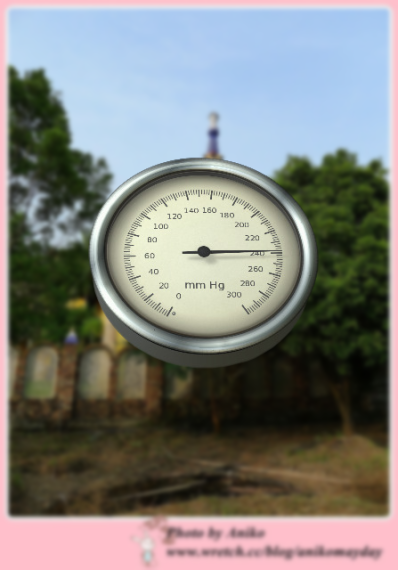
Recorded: 240; mmHg
